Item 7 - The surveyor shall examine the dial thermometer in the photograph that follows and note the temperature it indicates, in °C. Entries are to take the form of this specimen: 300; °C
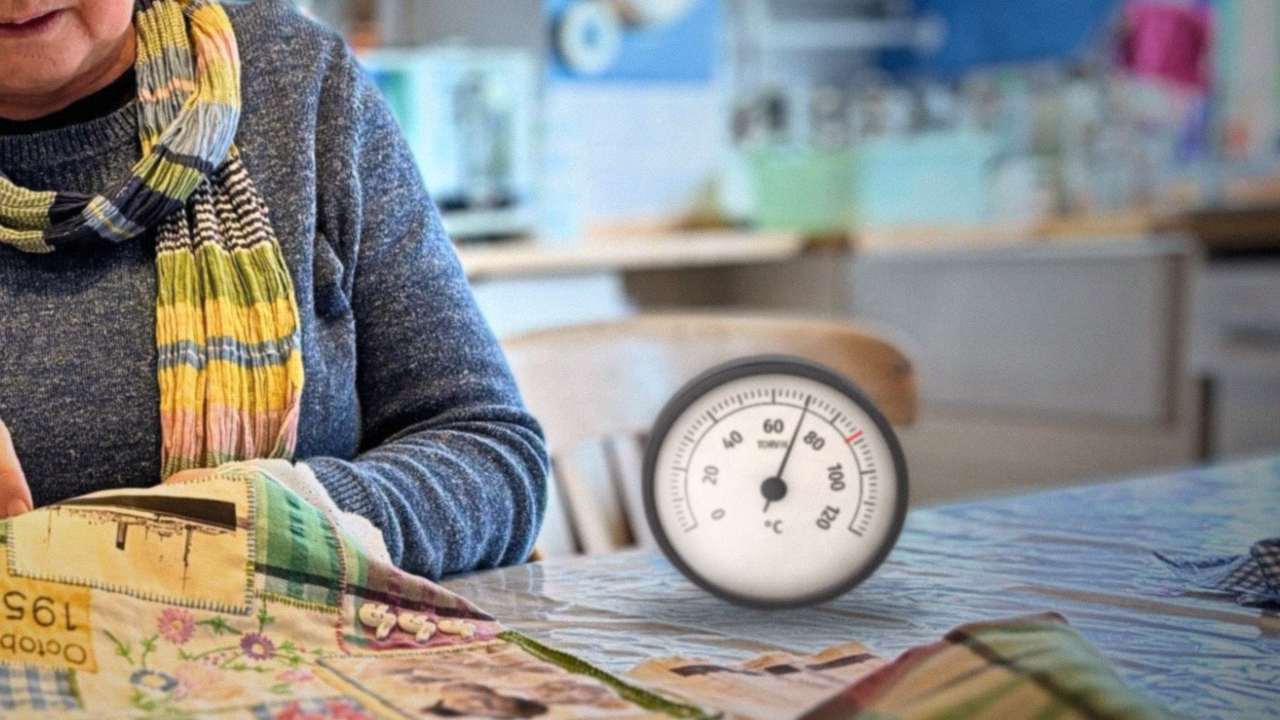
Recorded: 70; °C
